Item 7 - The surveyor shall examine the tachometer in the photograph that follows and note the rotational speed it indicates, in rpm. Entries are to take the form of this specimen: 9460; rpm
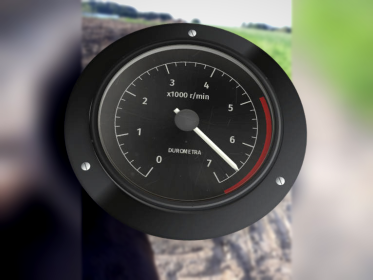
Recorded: 6600; rpm
